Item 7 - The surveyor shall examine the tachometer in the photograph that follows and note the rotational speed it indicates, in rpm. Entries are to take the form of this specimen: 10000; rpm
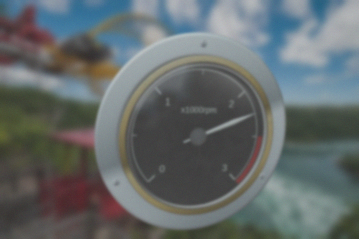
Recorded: 2250; rpm
